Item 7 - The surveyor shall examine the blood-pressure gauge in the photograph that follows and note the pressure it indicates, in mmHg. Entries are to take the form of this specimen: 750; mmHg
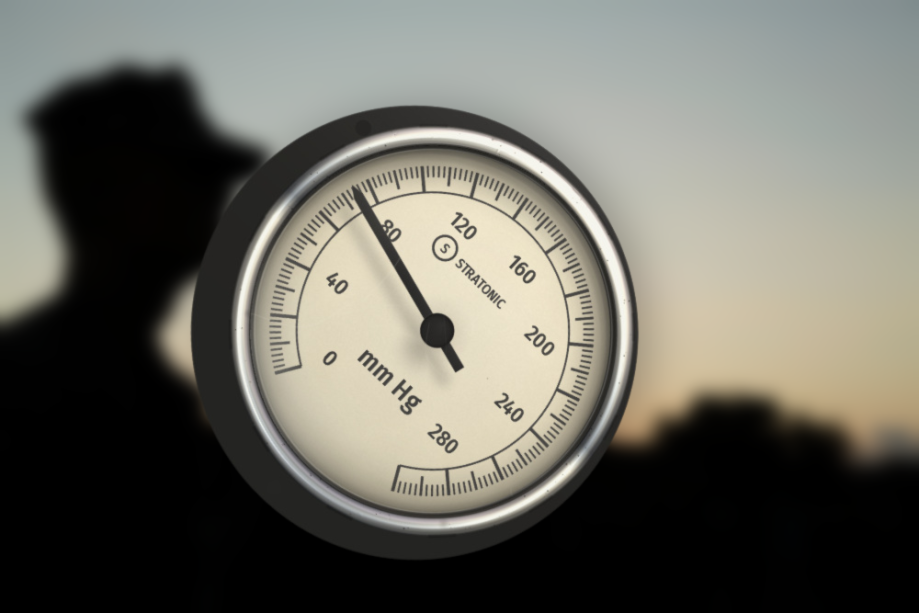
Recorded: 74; mmHg
